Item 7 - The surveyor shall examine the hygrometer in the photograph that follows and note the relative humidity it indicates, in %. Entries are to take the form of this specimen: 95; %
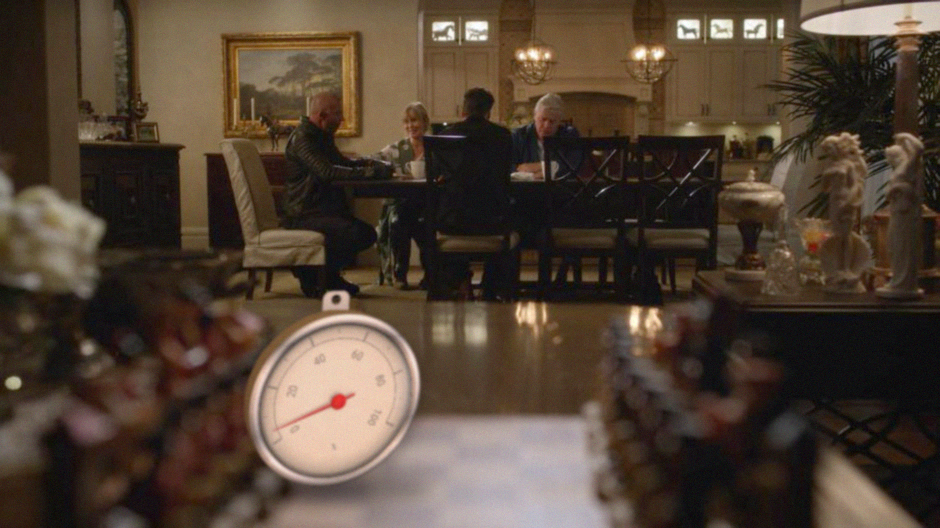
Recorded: 5; %
